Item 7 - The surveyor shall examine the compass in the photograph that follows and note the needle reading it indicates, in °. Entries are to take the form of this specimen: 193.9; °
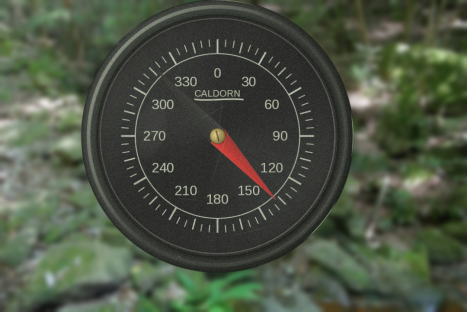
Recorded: 137.5; °
